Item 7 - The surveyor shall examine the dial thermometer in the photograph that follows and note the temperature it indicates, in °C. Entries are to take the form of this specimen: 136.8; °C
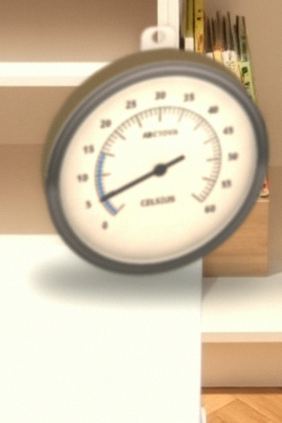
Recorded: 5; °C
